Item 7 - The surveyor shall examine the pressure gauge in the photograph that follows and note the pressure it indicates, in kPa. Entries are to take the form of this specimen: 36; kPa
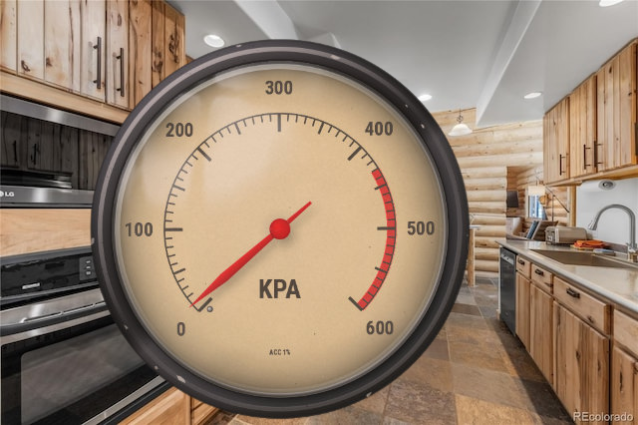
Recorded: 10; kPa
